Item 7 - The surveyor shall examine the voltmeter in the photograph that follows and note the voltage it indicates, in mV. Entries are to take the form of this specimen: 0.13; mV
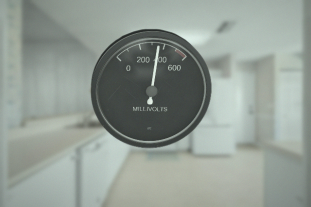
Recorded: 350; mV
